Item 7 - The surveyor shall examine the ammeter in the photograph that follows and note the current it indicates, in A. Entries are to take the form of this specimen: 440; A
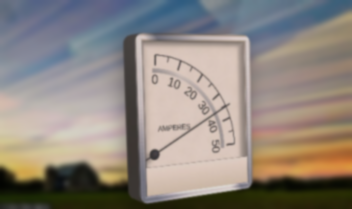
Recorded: 35; A
